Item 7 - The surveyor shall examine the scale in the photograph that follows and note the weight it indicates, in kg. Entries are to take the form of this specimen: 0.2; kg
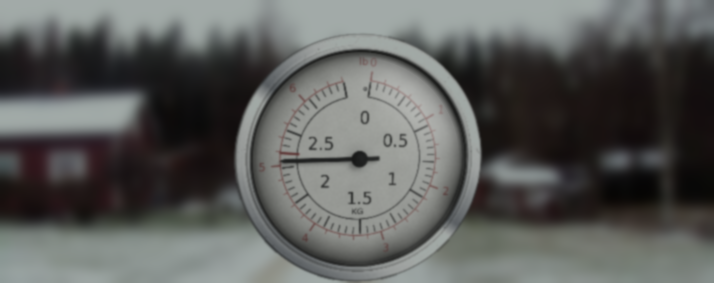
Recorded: 2.3; kg
